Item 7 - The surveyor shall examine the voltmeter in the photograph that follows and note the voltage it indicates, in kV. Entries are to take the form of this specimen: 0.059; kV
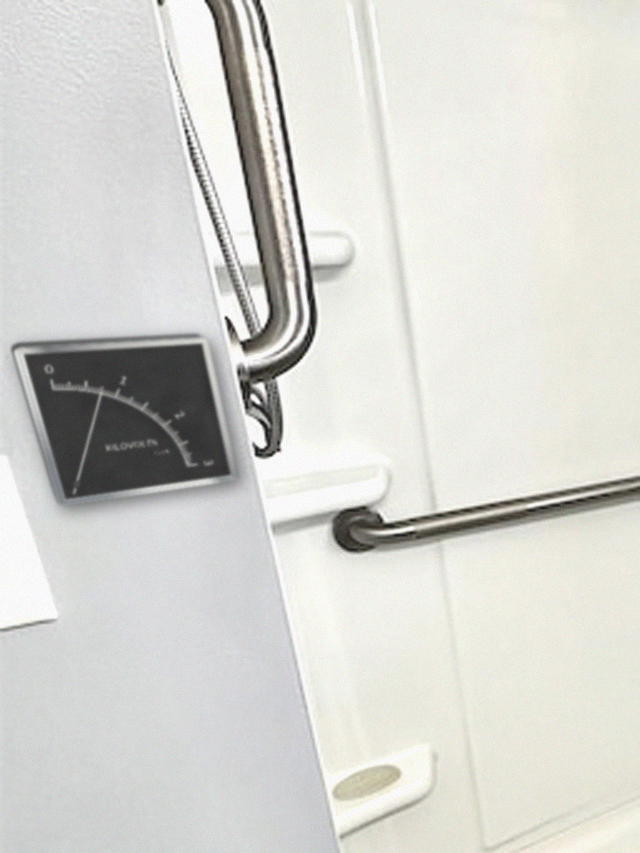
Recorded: 0.75; kV
